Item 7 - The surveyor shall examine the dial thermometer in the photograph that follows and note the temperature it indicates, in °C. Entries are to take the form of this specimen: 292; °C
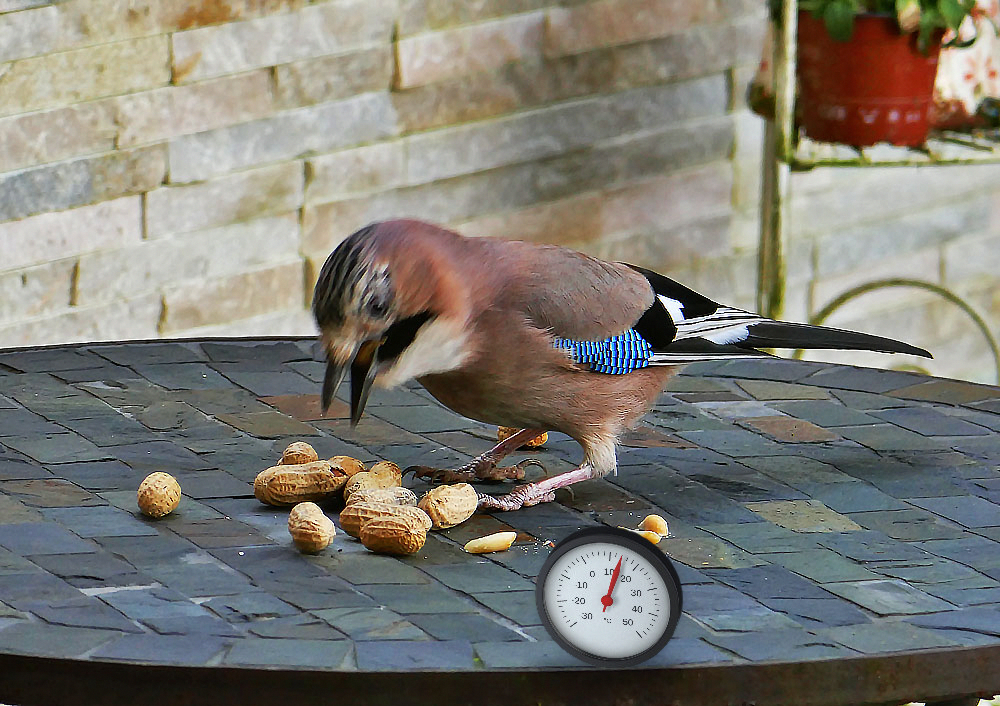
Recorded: 14; °C
